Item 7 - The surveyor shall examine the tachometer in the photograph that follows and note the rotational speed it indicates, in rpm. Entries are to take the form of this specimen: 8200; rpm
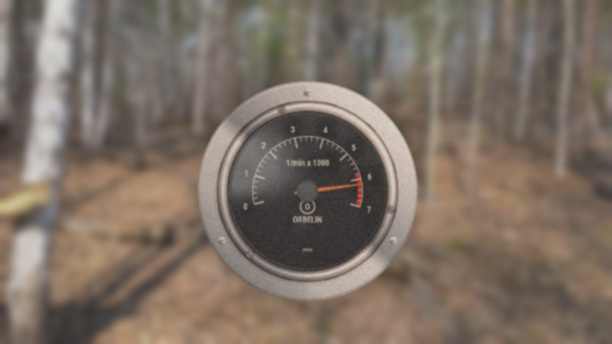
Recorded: 6200; rpm
